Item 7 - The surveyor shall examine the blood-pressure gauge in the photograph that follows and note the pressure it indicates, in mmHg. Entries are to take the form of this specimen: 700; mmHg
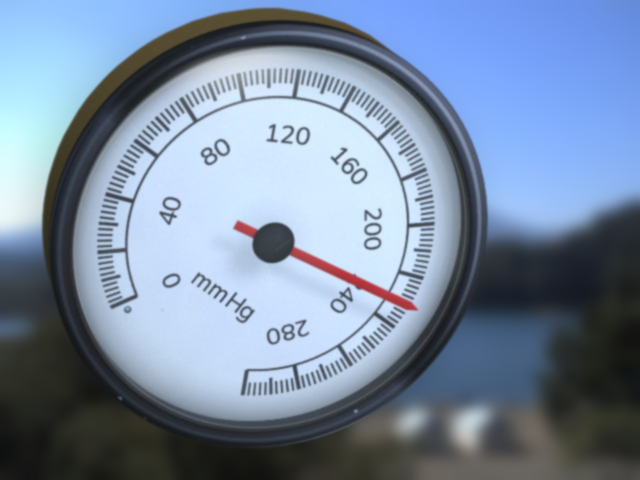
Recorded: 230; mmHg
